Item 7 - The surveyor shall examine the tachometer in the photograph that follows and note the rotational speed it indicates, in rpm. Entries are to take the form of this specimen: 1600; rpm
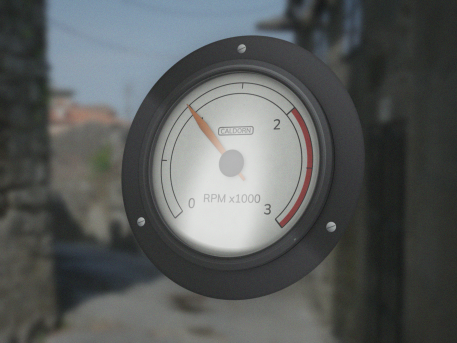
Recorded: 1000; rpm
